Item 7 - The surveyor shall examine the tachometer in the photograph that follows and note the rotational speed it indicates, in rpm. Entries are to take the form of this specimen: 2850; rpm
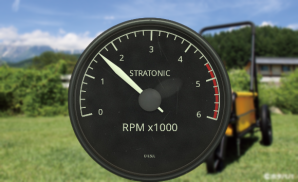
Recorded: 1600; rpm
